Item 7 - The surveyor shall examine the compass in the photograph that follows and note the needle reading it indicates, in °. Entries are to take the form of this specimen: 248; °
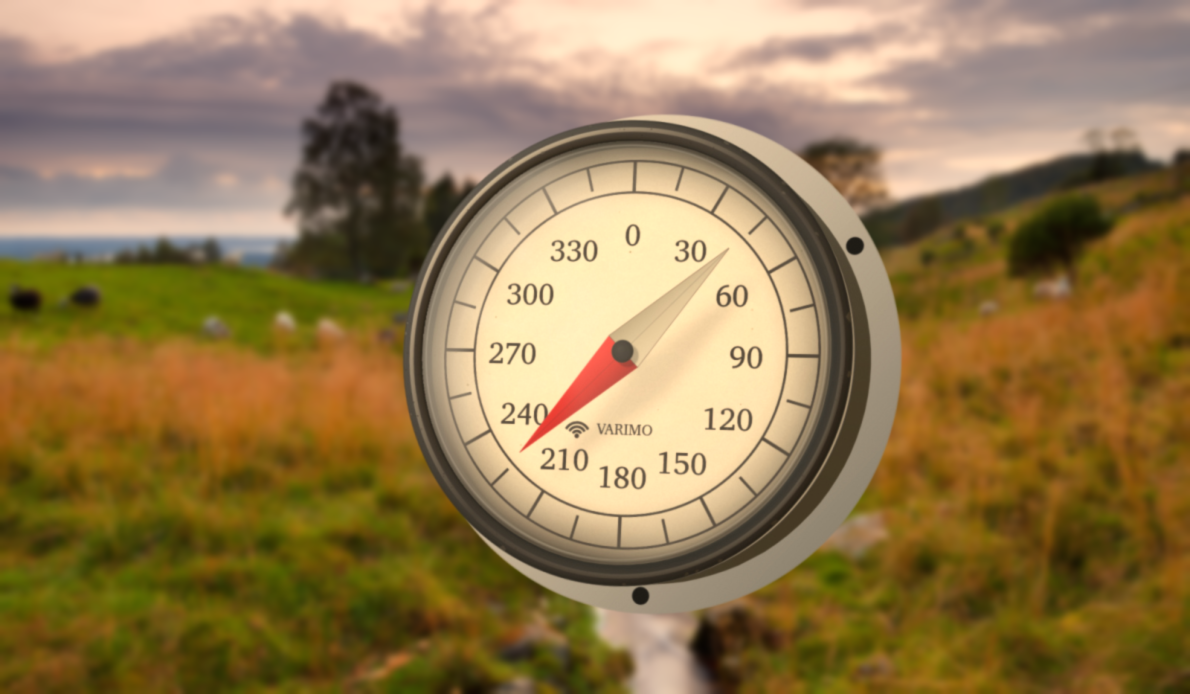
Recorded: 225; °
